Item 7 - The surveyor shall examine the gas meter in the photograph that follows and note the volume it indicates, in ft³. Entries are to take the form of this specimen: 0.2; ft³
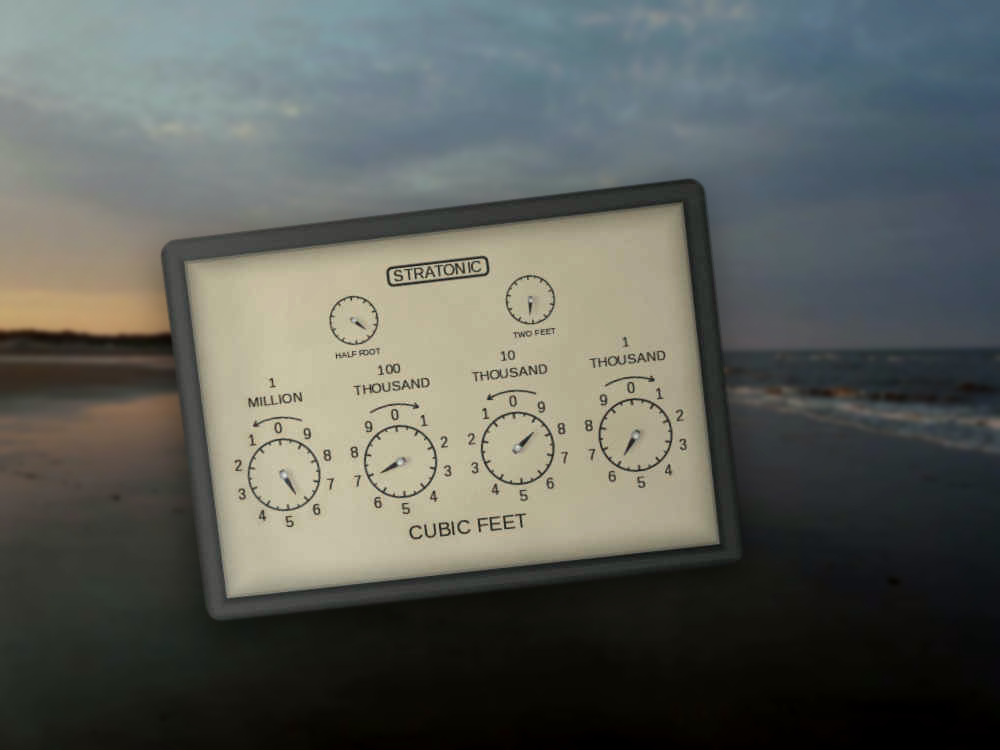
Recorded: 568600; ft³
